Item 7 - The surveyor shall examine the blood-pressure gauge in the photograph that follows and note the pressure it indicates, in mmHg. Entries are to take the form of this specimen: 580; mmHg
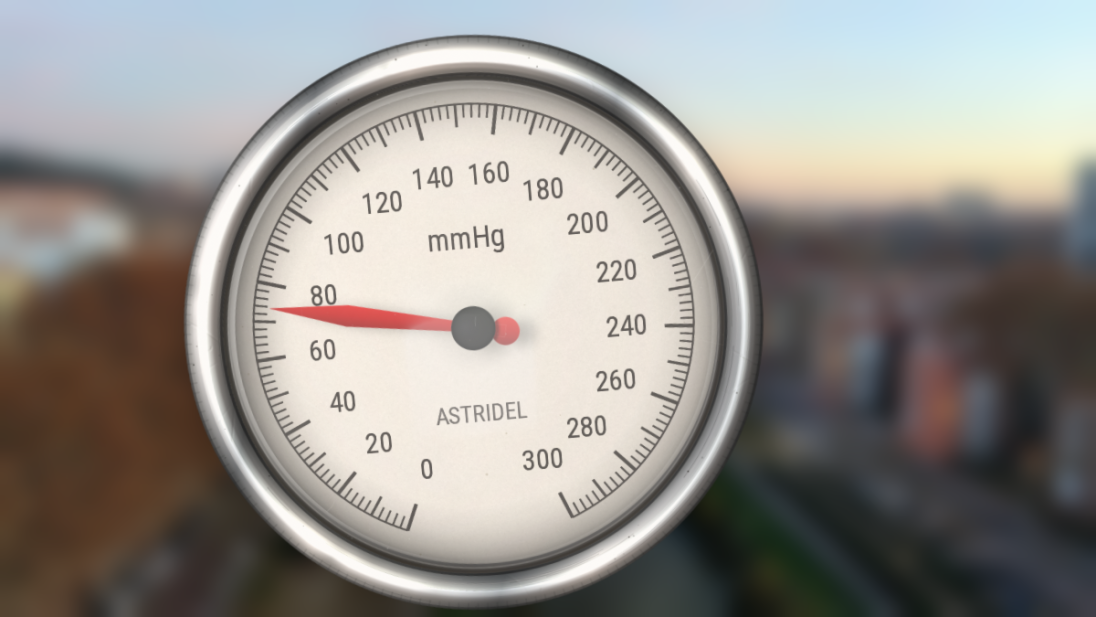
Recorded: 74; mmHg
